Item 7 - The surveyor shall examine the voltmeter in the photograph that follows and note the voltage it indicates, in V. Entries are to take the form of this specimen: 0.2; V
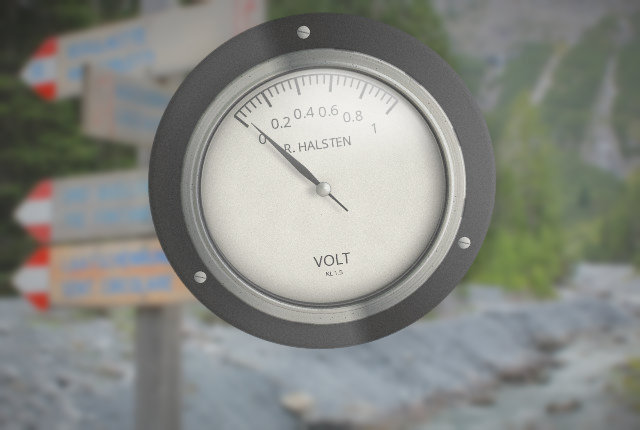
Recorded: 0.04; V
